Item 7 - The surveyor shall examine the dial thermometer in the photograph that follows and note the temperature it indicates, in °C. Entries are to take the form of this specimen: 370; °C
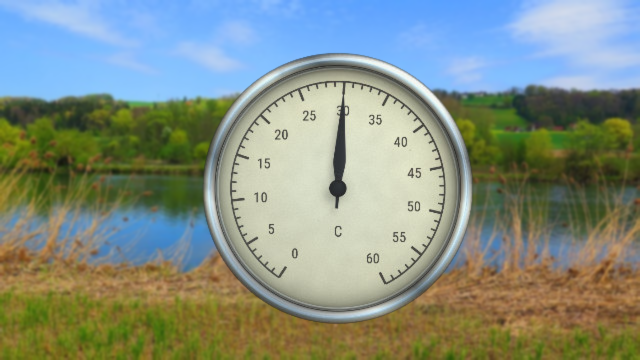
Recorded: 30; °C
